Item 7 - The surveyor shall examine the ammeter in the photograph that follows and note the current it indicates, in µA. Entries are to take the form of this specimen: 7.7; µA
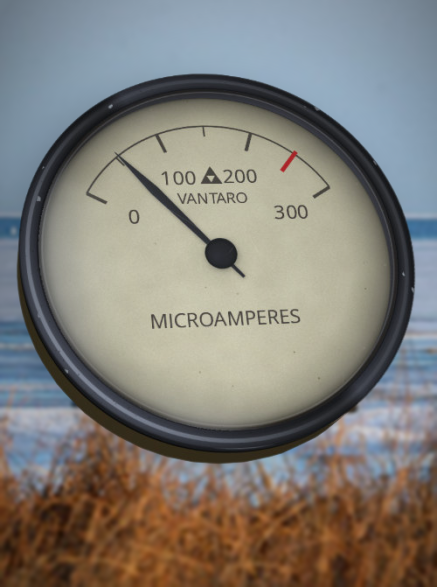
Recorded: 50; µA
